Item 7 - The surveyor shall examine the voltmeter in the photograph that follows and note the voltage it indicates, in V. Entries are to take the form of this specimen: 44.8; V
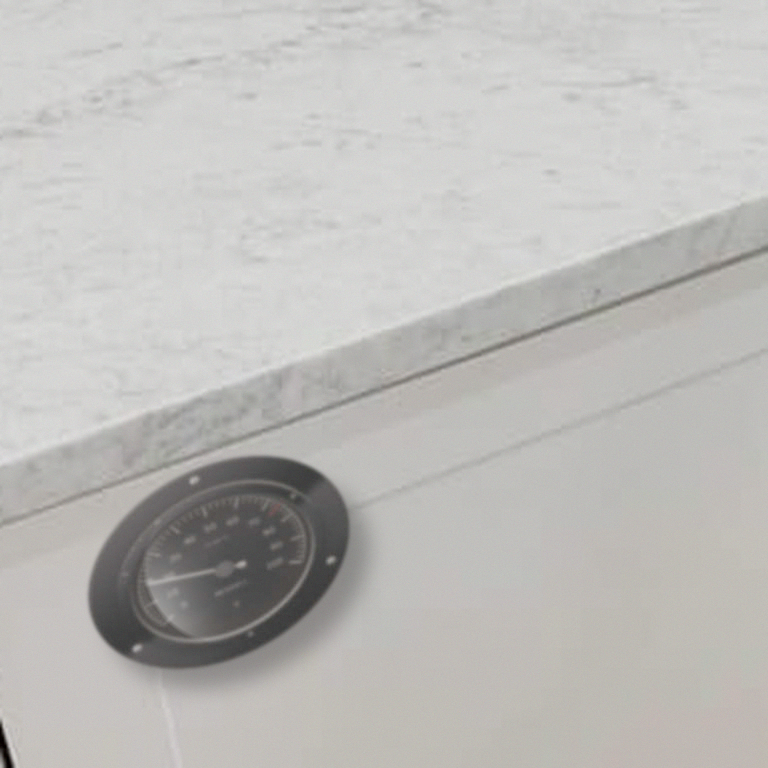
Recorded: 20; V
